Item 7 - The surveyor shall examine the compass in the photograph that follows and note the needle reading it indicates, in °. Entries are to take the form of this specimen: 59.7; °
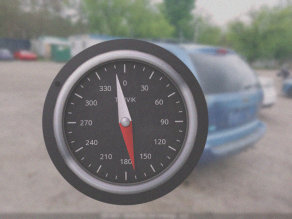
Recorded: 170; °
